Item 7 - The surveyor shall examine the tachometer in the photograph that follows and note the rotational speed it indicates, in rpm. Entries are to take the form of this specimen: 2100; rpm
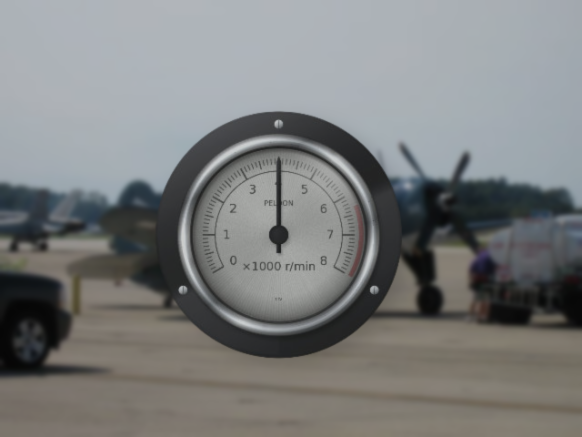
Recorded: 4000; rpm
